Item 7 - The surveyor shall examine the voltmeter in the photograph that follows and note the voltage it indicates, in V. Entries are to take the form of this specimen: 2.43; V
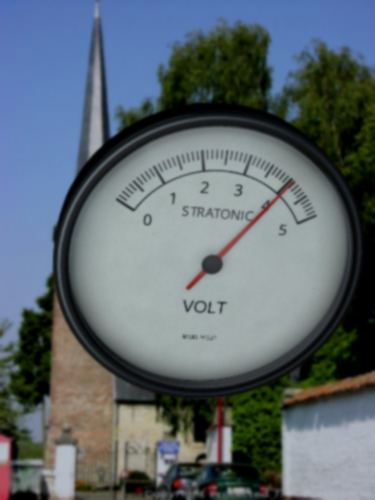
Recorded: 4; V
